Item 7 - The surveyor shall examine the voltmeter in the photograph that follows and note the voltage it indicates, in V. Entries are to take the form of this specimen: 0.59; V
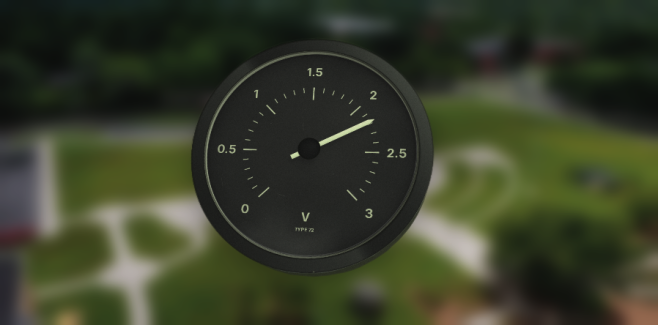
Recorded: 2.2; V
